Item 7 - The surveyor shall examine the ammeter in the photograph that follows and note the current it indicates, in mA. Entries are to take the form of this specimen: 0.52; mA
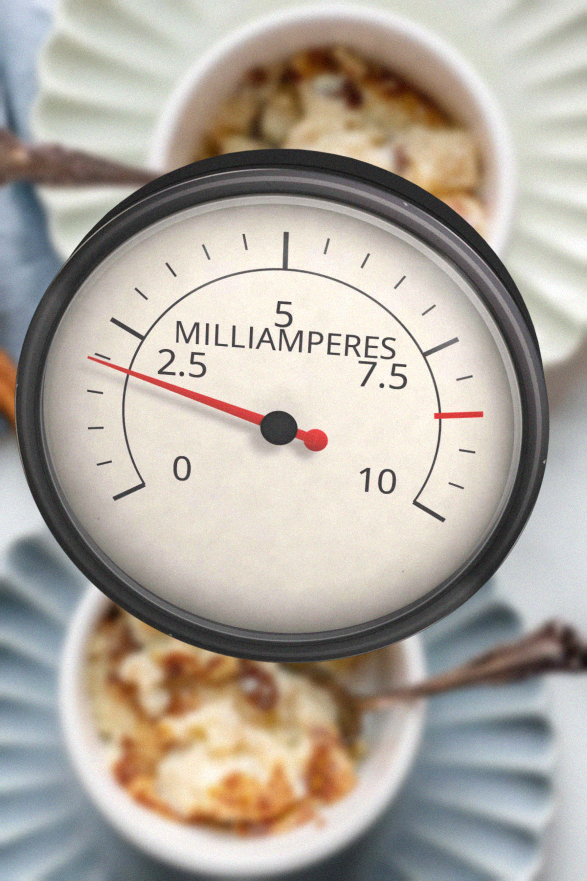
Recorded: 2; mA
